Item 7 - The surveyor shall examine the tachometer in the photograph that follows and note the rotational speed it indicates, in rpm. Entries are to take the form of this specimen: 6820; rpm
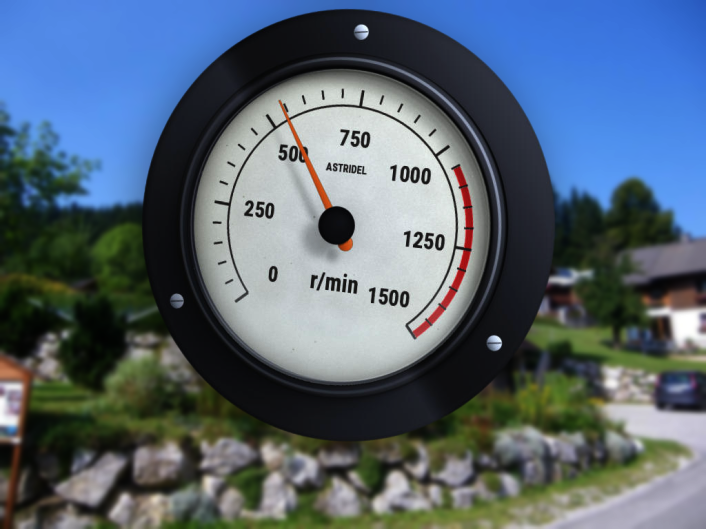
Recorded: 550; rpm
